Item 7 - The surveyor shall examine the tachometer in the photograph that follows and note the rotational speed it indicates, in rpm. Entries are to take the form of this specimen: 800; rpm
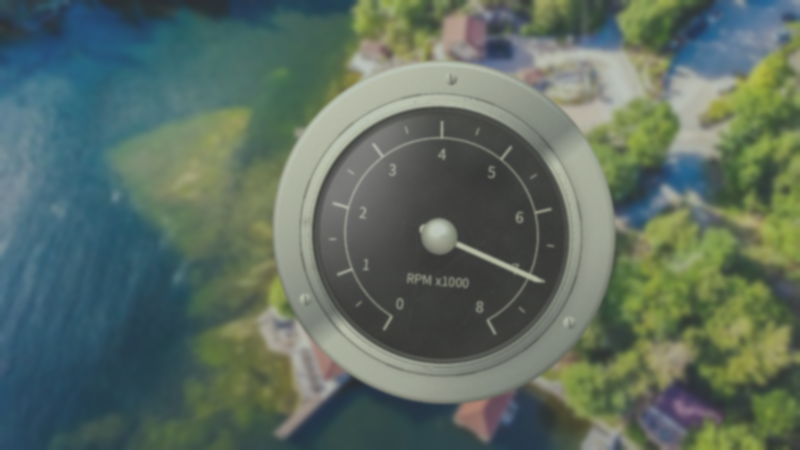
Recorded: 7000; rpm
